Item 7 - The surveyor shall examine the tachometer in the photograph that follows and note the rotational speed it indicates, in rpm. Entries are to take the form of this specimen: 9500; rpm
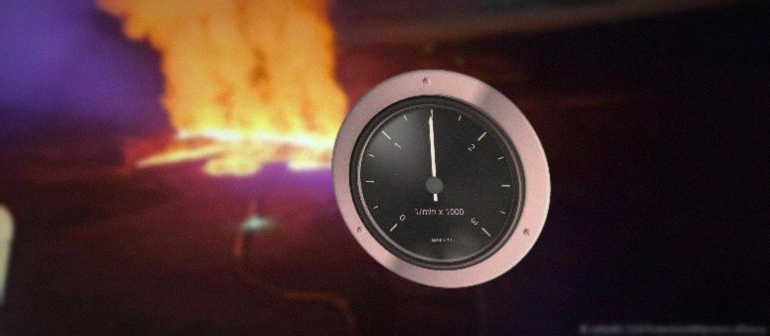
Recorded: 1500; rpm
